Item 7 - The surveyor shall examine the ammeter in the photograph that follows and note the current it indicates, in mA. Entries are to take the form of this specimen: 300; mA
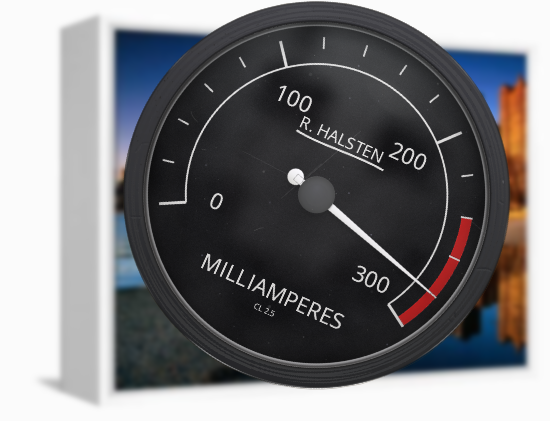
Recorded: 280; mA
